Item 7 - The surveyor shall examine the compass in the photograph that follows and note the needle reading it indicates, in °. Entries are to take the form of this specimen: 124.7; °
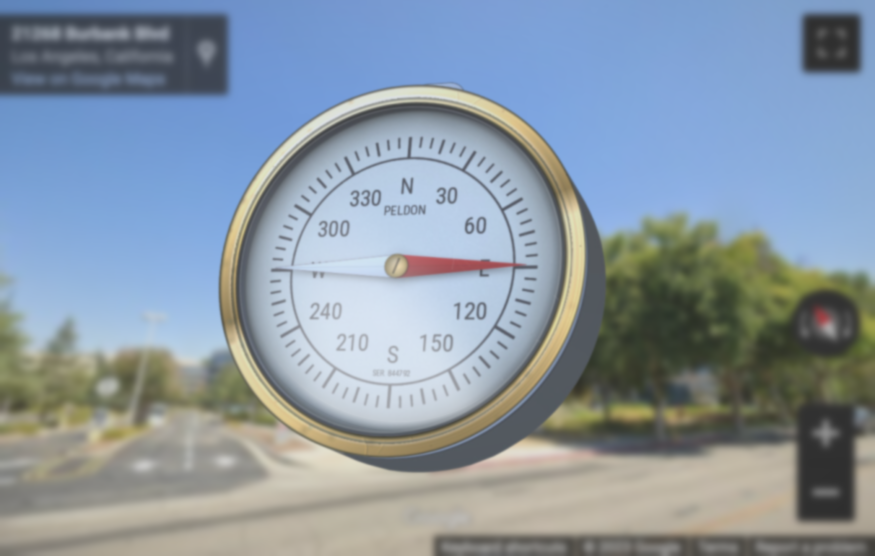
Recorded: 90; °
